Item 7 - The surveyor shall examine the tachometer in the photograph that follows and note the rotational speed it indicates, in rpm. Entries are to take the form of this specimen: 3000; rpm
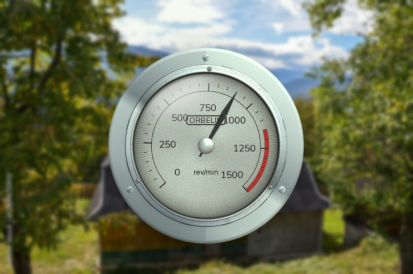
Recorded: 900; rpm
